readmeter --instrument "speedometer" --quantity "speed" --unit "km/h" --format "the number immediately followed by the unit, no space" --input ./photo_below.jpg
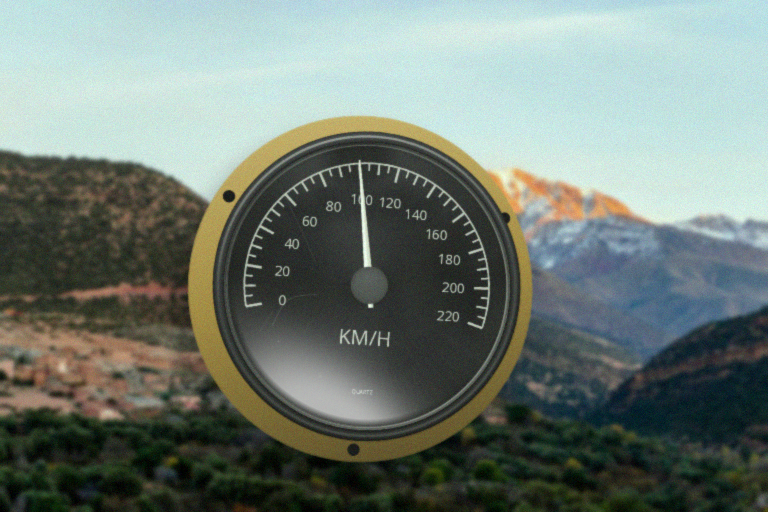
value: 100km/h
